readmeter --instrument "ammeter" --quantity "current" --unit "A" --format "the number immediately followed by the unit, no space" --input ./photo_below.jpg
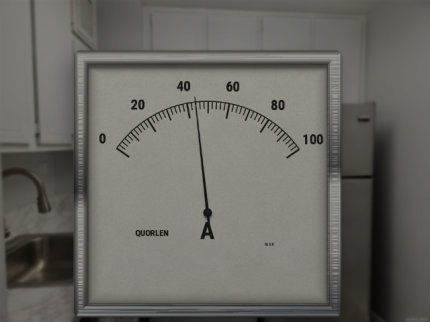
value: 44A
